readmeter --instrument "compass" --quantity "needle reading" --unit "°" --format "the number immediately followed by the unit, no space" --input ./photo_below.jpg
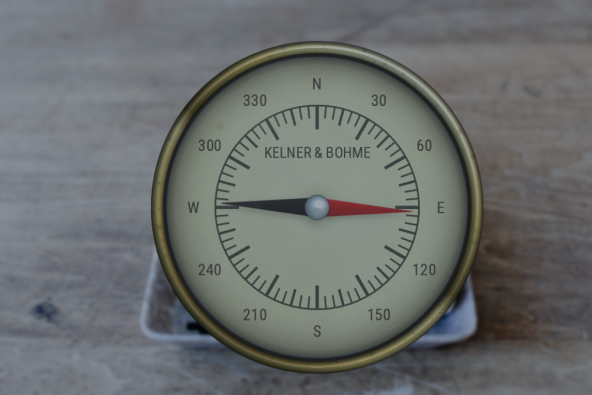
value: 92.5°
